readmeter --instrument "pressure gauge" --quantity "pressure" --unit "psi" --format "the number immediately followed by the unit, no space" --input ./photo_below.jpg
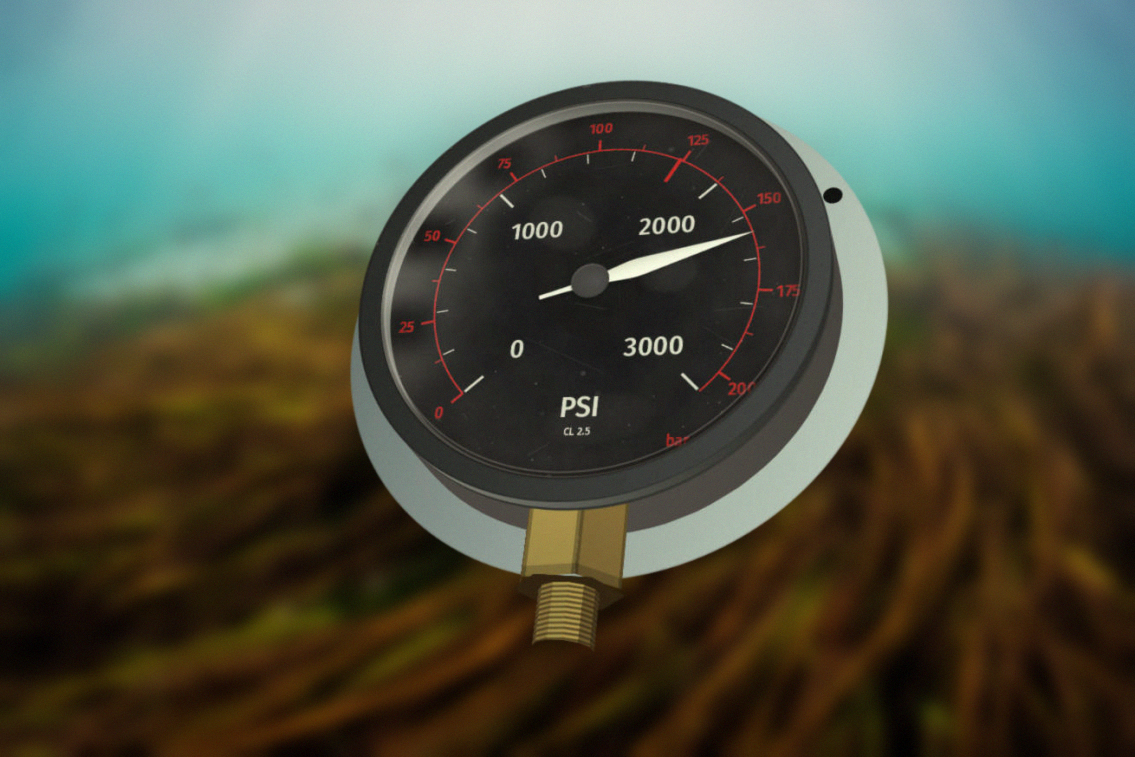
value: 2300psi
